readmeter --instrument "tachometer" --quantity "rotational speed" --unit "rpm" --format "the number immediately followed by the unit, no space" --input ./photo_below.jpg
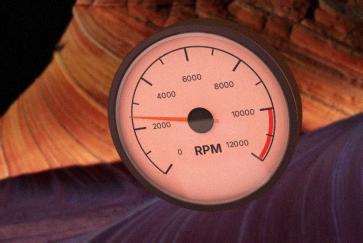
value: 2500rpm
